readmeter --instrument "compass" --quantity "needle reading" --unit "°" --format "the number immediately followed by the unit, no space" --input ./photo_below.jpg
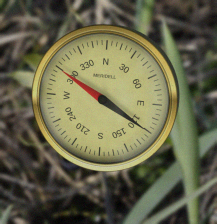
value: 300°
